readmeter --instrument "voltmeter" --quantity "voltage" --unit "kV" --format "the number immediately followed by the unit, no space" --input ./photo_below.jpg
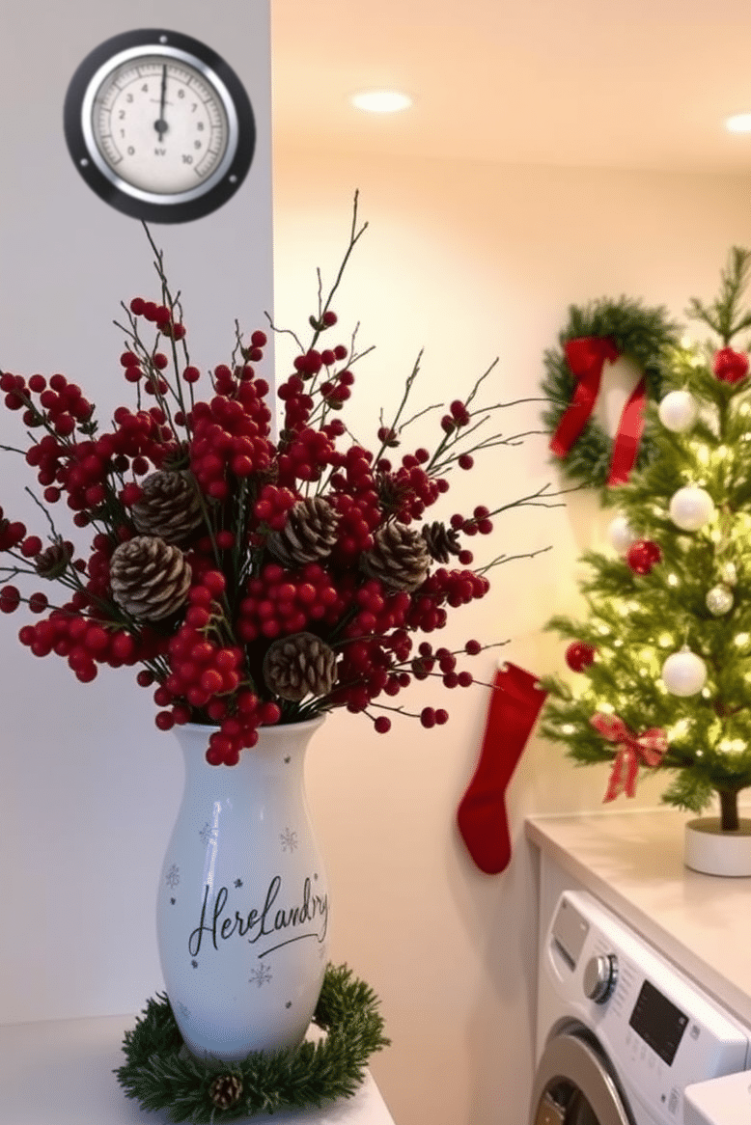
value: 5kV
